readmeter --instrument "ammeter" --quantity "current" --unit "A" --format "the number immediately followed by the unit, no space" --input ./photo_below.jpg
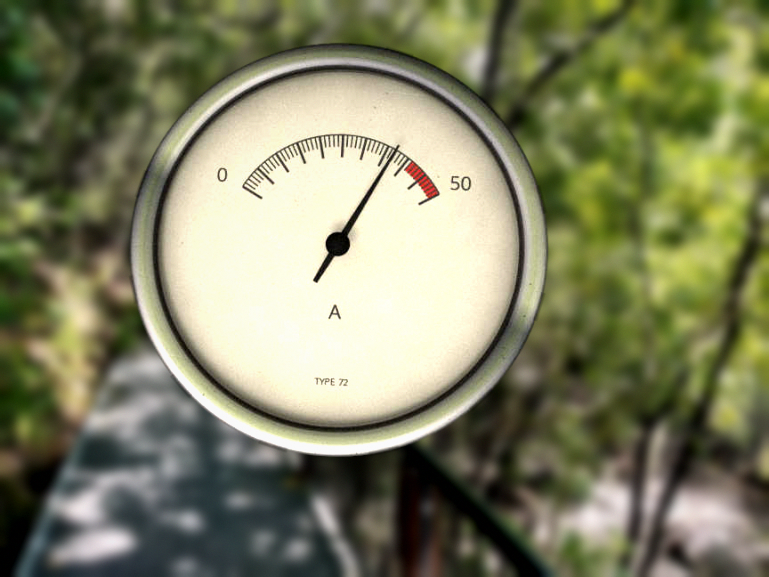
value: 37A
